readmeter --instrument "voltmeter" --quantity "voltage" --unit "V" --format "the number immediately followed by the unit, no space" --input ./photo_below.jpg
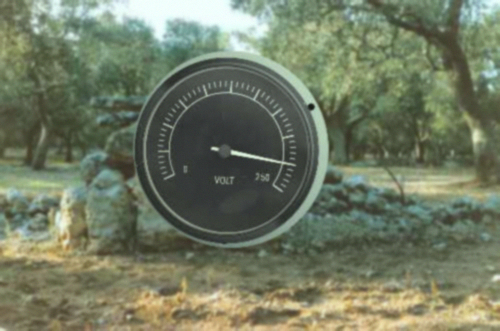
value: 225V
